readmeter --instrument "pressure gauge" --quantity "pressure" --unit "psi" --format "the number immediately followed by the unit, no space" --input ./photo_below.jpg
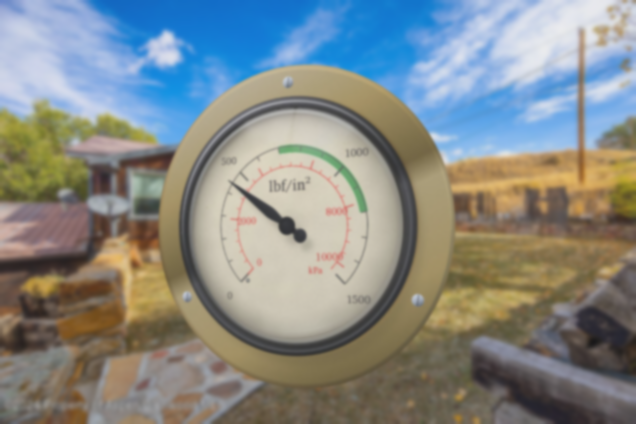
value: 450psi
